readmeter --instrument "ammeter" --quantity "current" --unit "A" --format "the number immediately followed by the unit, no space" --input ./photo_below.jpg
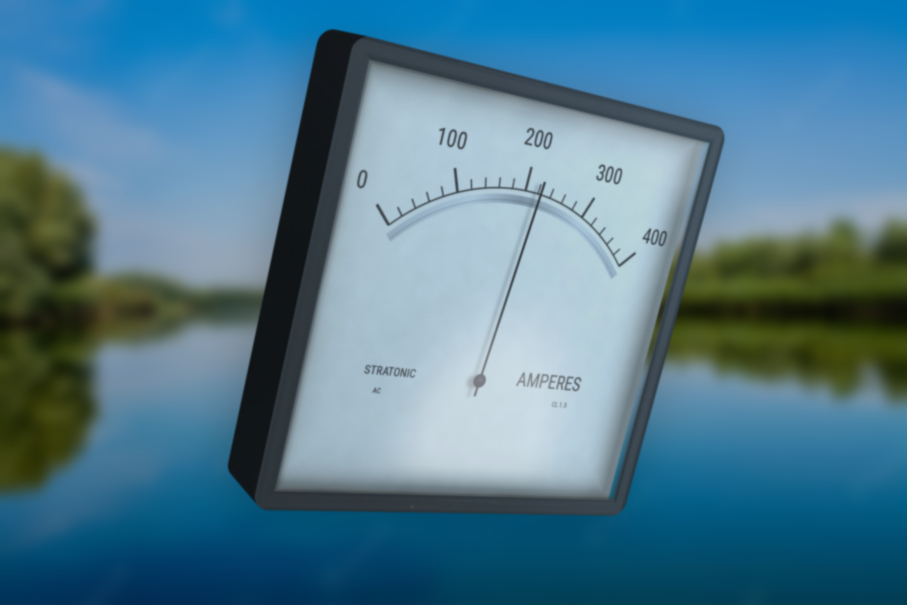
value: 220A
